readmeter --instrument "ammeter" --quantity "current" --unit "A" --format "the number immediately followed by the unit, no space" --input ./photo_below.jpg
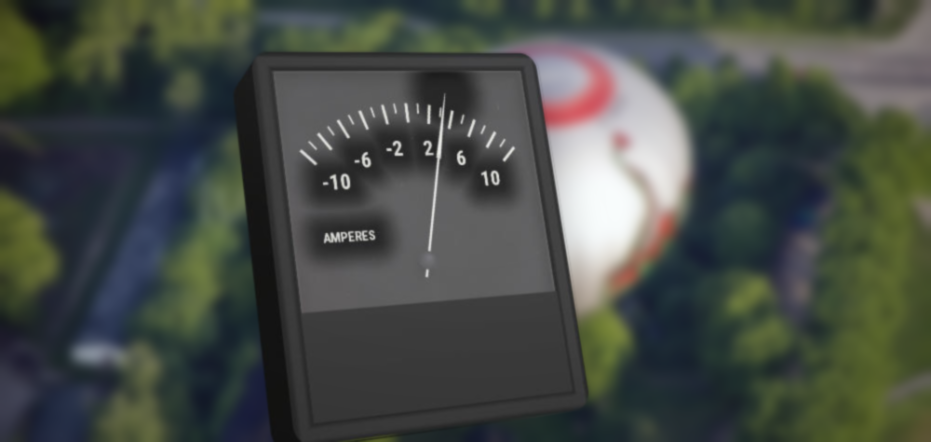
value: 3A
